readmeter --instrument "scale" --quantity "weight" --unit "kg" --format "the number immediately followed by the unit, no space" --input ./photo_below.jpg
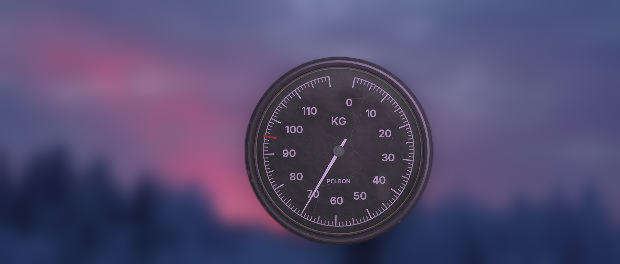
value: 70kg
